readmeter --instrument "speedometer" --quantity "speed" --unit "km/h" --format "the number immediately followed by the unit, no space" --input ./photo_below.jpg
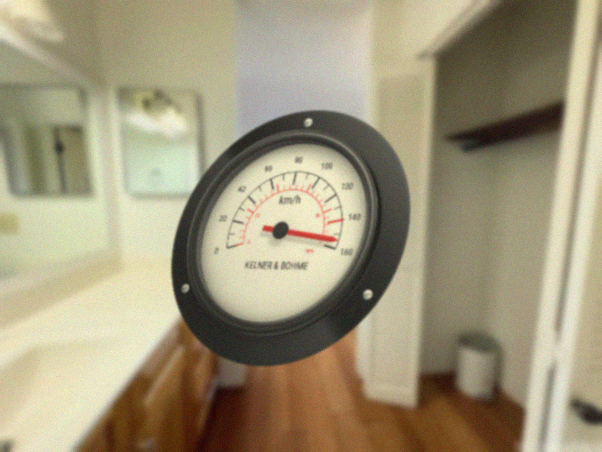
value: 155km/h
